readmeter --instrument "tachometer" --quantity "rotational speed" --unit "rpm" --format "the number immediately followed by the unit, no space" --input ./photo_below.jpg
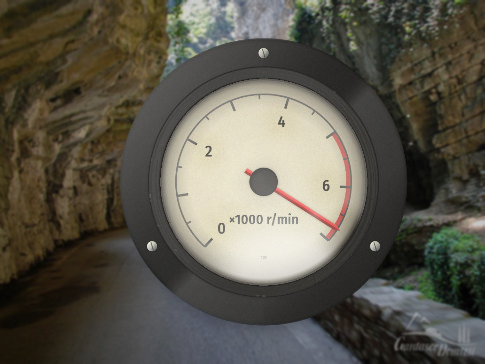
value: 6750rpm
